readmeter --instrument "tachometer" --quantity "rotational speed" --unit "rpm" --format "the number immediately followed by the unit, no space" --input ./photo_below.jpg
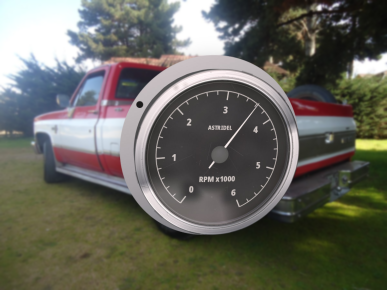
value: 3600rpm
